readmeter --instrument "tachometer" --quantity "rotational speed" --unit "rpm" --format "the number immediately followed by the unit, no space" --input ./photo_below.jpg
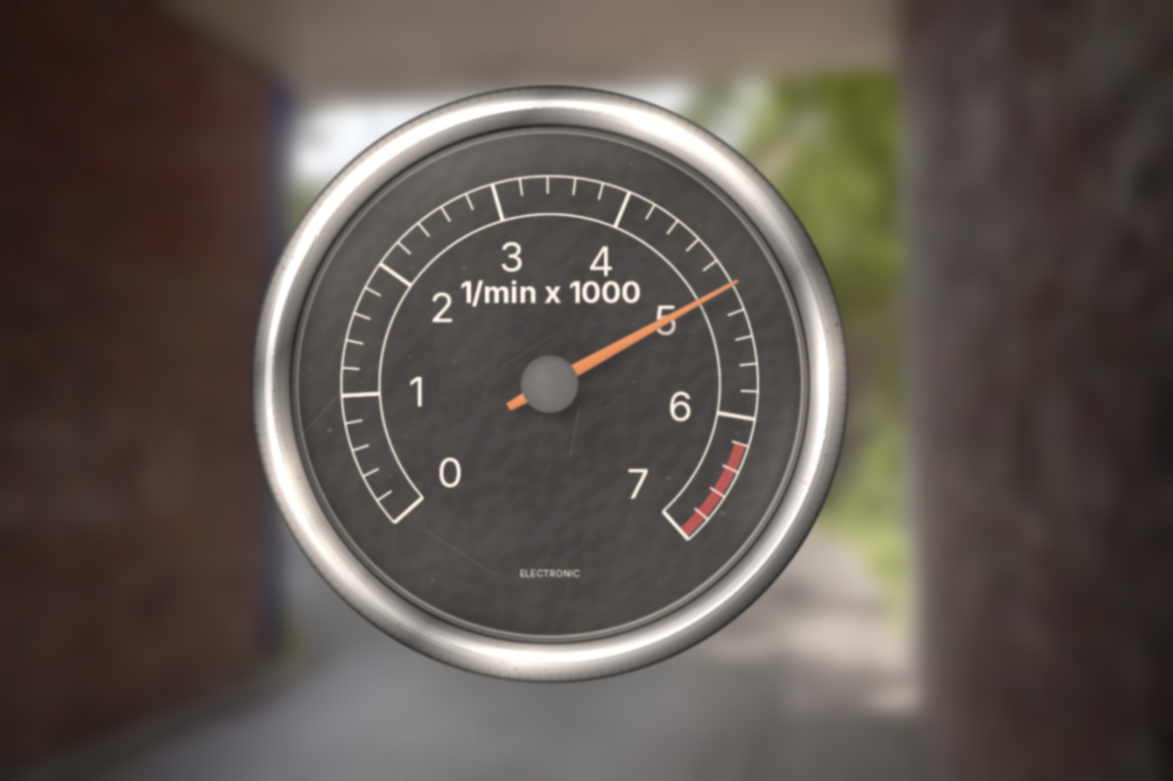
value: 5000rpm
